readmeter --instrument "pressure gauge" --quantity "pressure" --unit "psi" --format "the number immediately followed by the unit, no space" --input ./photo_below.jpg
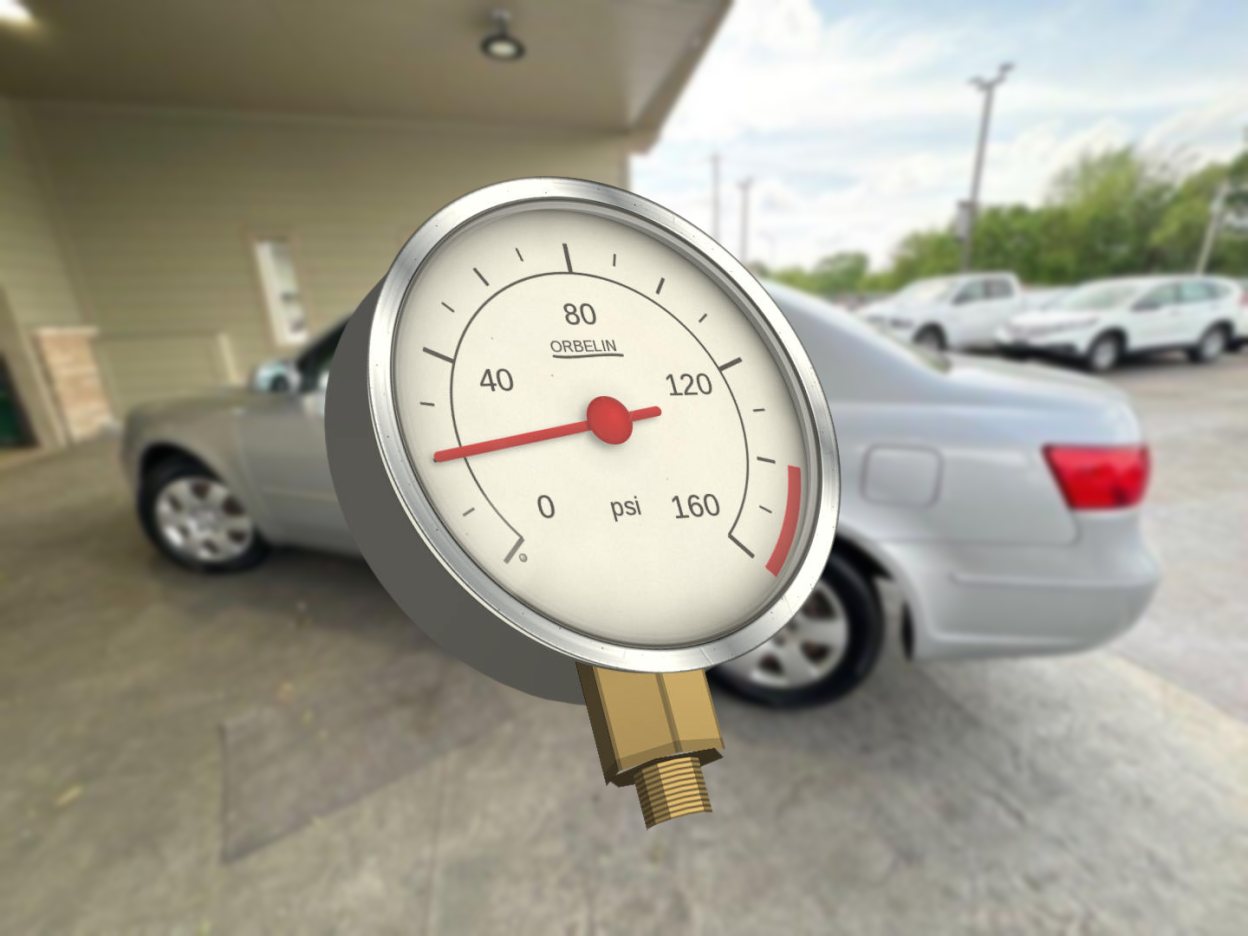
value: 20psi
